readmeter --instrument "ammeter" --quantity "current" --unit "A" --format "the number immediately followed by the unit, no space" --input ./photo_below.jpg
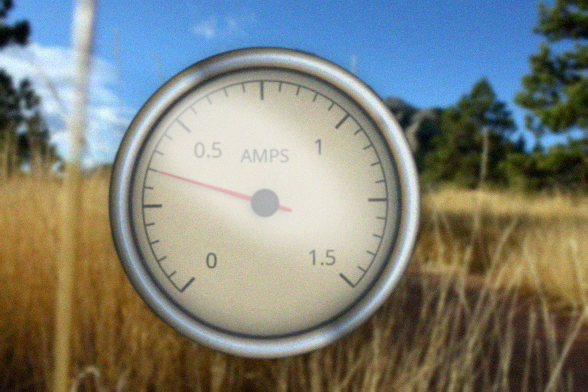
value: 0.35A
